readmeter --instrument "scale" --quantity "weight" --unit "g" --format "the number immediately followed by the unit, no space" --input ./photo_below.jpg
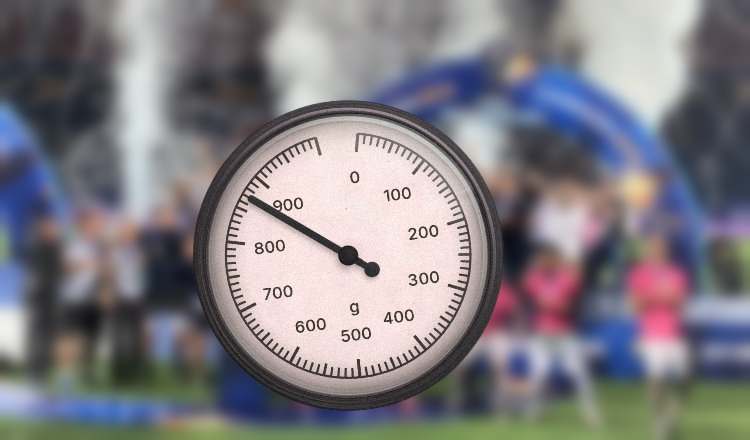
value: 870g
